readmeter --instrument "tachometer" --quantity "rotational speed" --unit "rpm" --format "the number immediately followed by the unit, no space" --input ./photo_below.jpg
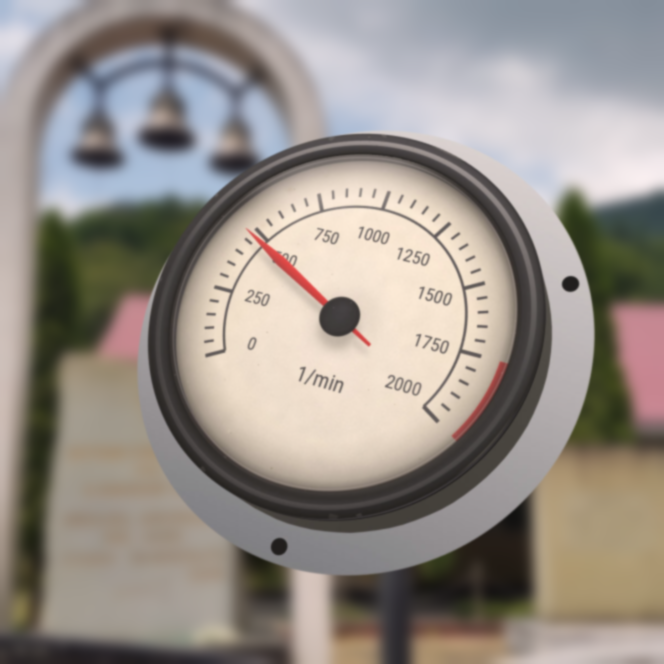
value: 475rpm
